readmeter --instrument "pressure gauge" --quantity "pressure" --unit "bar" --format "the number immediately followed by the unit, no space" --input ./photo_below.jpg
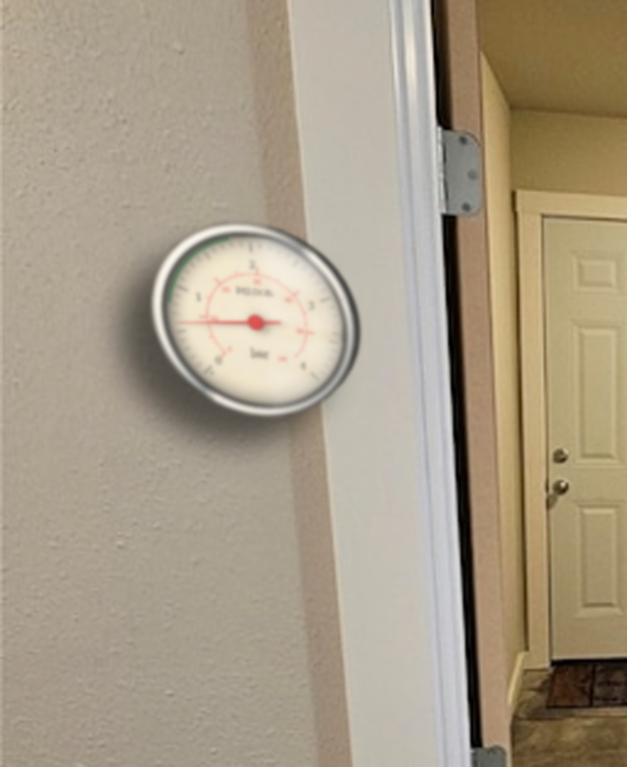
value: 0.6bar
